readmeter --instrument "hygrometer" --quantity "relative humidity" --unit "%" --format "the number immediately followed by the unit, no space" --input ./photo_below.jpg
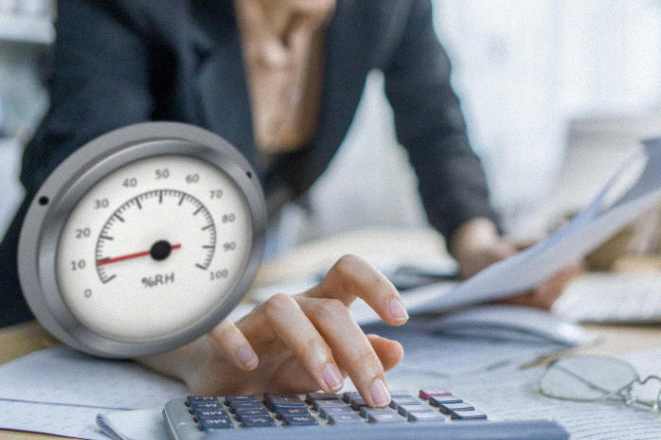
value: 10%
